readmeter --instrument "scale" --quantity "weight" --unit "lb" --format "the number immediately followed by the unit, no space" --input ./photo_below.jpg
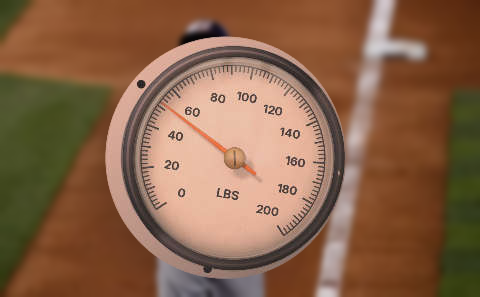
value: 52lb
